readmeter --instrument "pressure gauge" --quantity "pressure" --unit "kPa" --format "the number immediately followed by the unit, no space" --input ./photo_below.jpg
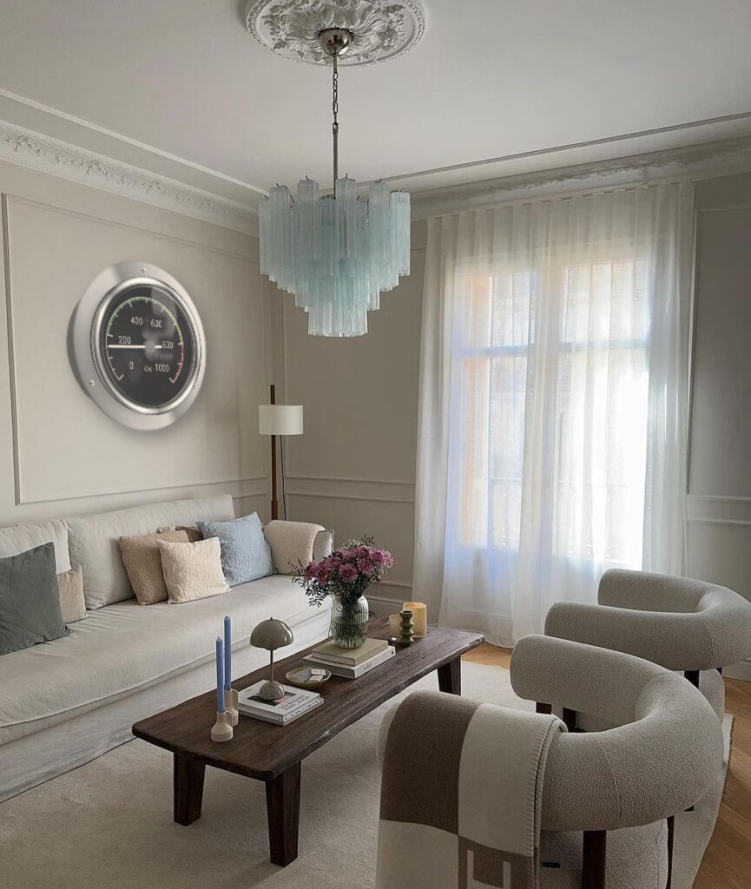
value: 150kPa
